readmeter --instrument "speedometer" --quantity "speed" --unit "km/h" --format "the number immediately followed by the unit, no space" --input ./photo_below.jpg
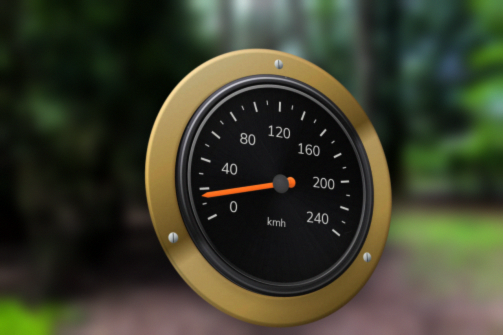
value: 15km/h
